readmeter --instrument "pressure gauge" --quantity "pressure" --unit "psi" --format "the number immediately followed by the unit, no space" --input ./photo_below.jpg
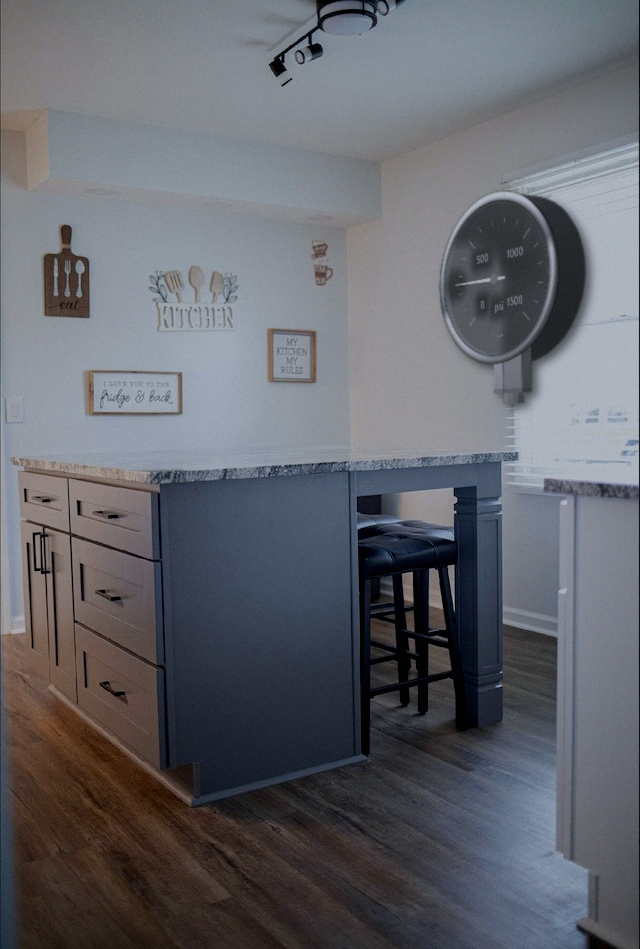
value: 250psi
